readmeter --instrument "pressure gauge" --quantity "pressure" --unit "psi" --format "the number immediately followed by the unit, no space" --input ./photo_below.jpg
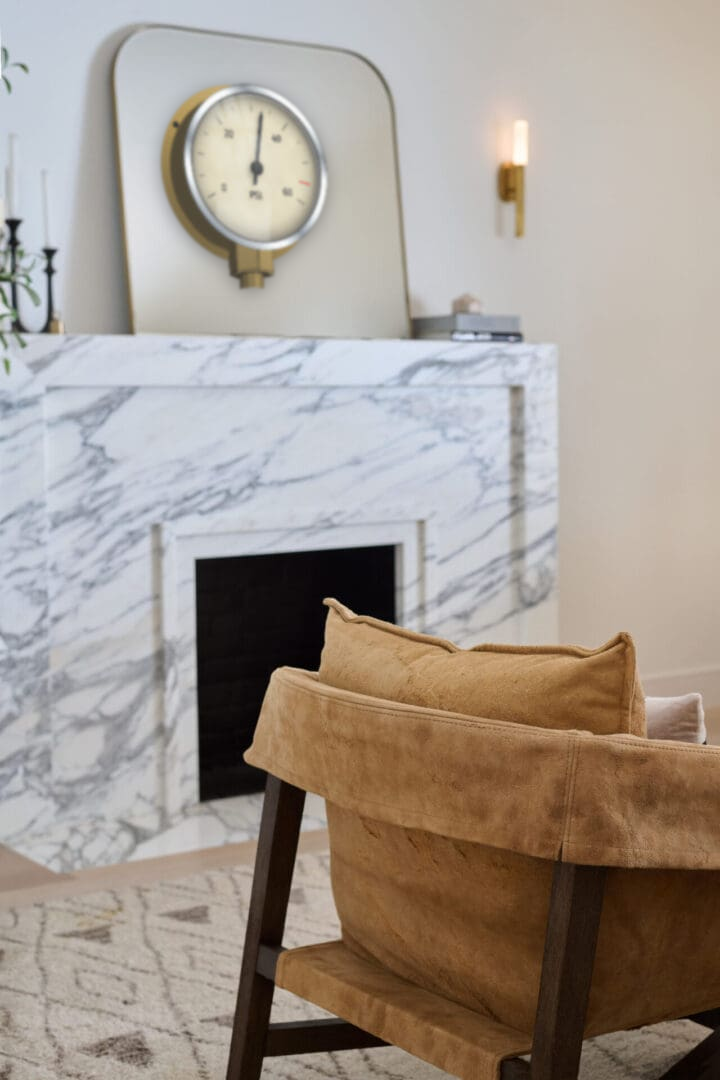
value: 32.5psi
